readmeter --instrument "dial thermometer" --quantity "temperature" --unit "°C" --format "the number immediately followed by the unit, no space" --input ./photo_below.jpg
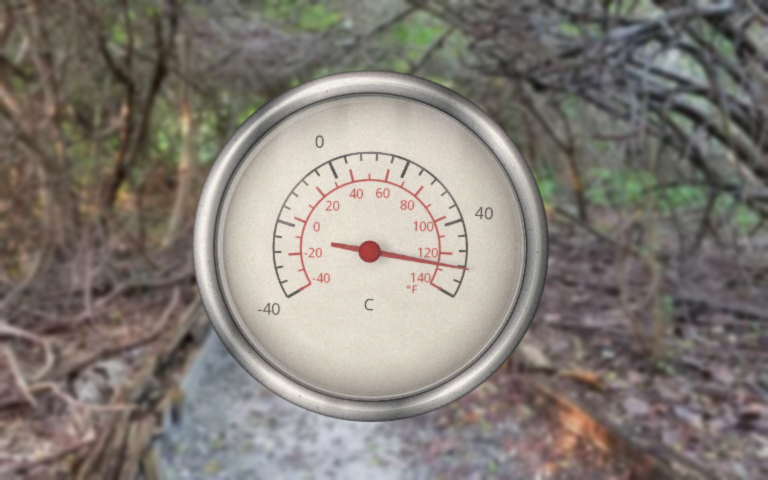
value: 52°C
